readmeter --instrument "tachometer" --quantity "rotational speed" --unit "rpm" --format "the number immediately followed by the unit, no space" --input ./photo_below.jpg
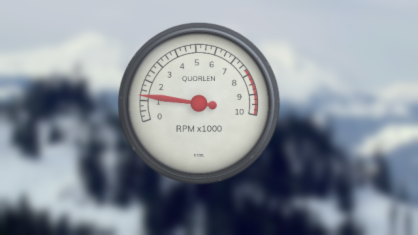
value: 1250rpm
